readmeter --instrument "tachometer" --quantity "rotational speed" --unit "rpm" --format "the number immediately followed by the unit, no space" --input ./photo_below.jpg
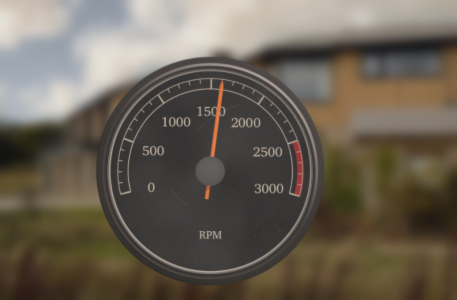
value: 1600rpm
